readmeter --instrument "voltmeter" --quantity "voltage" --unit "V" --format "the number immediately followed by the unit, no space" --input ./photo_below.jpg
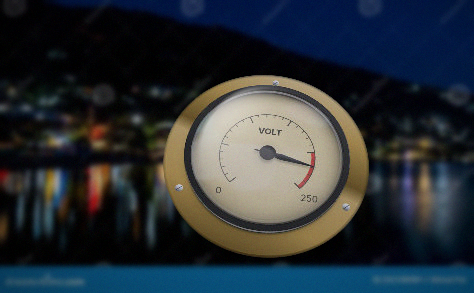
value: 220V
